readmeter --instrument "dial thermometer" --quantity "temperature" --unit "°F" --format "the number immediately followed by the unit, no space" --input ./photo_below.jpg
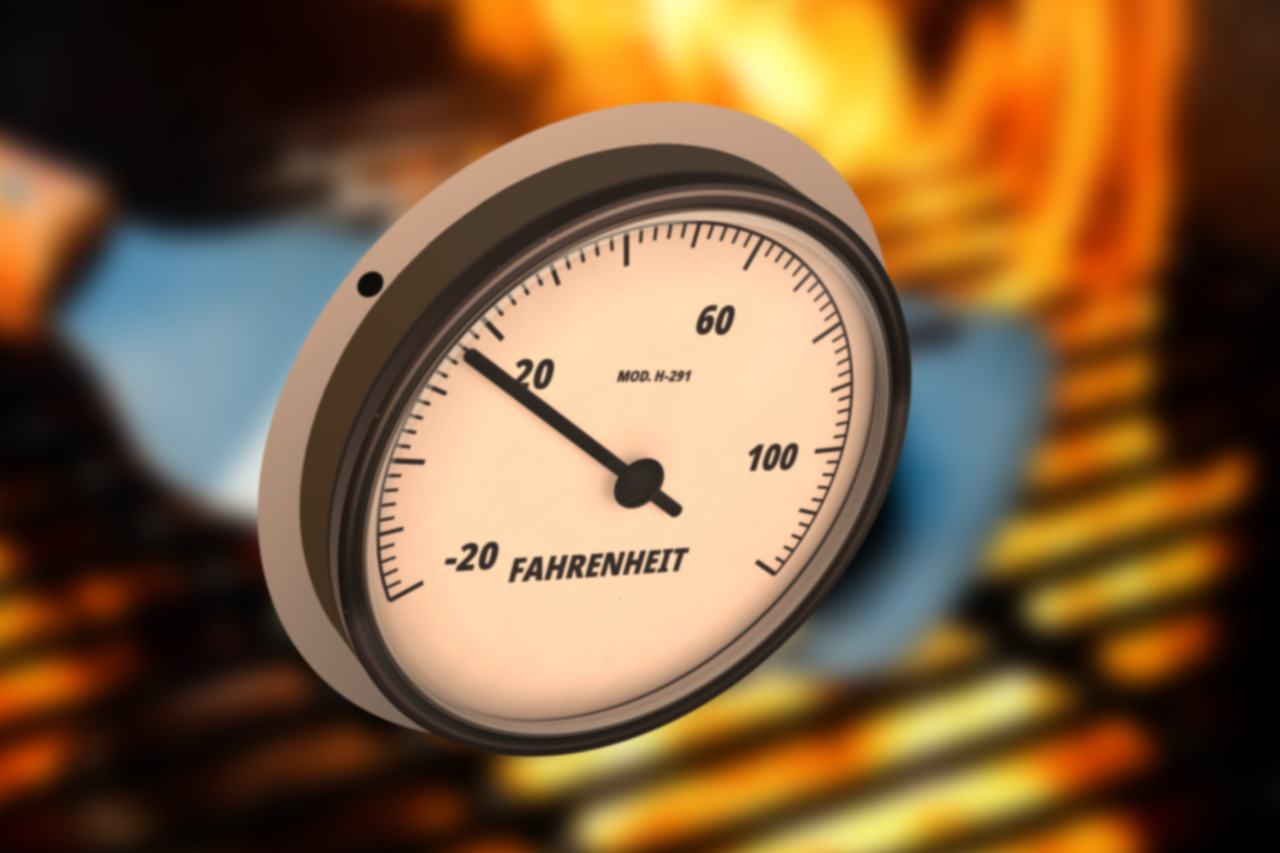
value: 16°F
